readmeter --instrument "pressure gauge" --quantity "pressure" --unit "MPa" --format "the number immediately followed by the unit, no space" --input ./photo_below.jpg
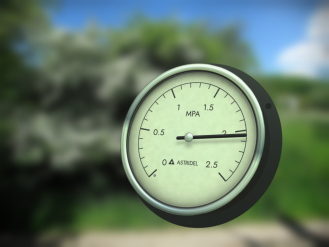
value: 2.05MPa
